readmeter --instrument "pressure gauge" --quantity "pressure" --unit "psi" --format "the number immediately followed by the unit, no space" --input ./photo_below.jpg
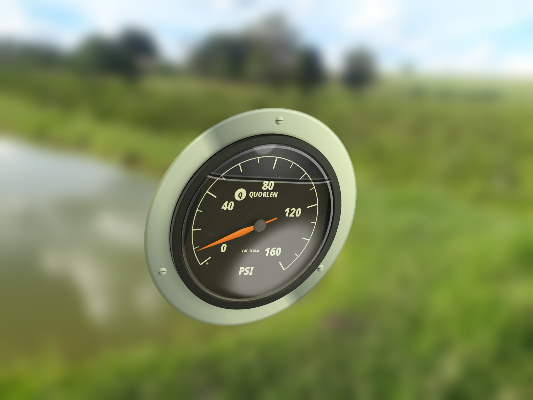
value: 10psi
